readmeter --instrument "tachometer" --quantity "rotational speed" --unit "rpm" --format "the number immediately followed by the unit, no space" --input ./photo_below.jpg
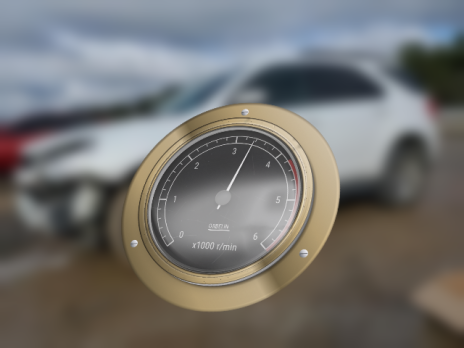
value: 3400rpm
